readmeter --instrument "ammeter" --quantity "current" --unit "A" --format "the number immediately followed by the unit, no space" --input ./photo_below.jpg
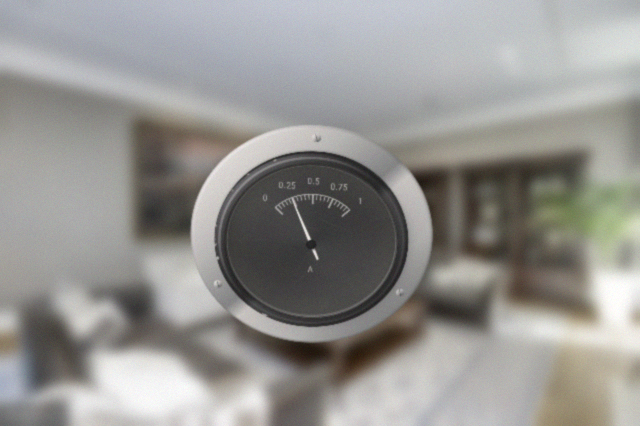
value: 0.25A
